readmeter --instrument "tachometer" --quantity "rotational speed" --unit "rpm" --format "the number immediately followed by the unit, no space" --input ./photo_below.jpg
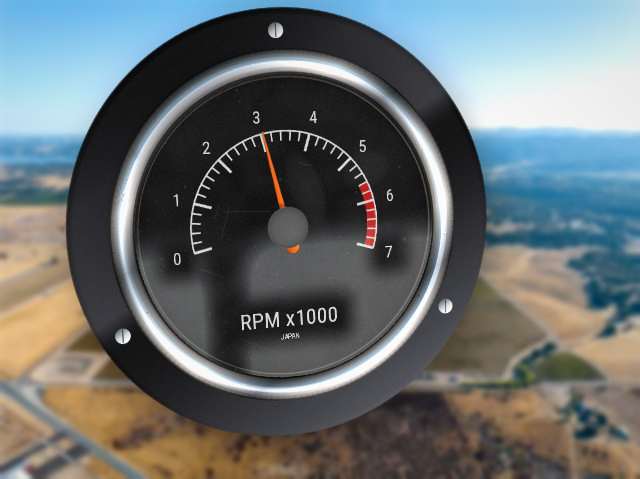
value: 3000rpm
